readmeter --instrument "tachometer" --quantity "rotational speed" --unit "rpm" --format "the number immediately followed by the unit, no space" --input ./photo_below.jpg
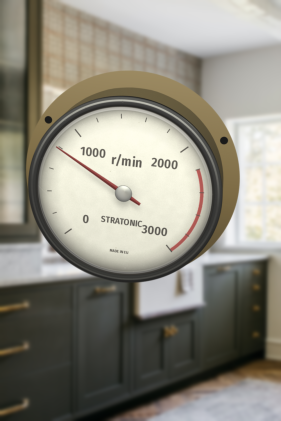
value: 800rpm
